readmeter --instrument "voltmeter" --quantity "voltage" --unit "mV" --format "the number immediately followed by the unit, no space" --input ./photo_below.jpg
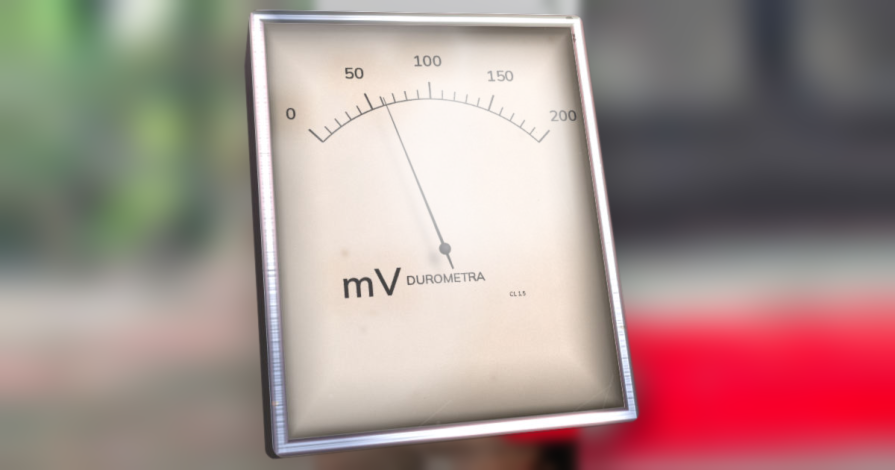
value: 60mV
